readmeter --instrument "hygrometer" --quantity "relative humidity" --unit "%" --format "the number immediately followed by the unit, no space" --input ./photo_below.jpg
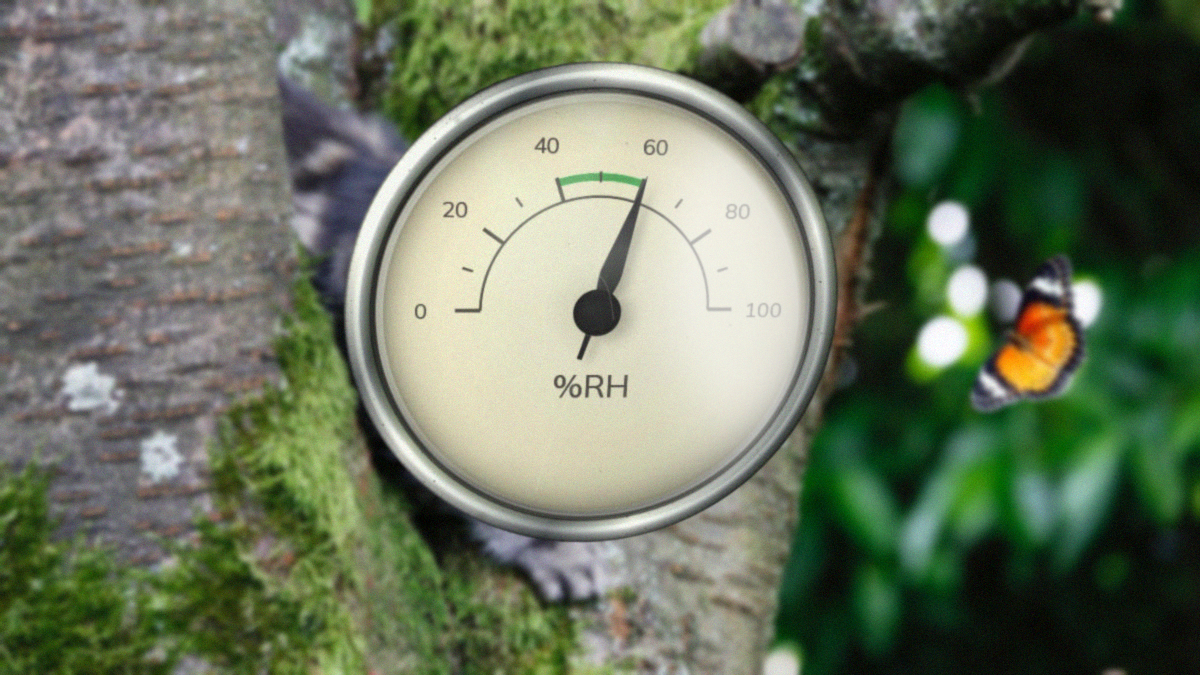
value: 60%
